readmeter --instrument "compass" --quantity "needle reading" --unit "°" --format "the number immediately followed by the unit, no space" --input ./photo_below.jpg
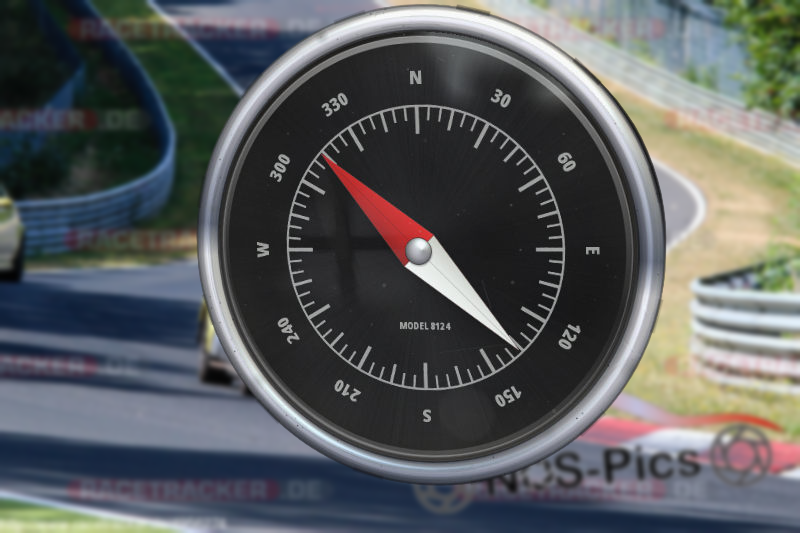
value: 315°
